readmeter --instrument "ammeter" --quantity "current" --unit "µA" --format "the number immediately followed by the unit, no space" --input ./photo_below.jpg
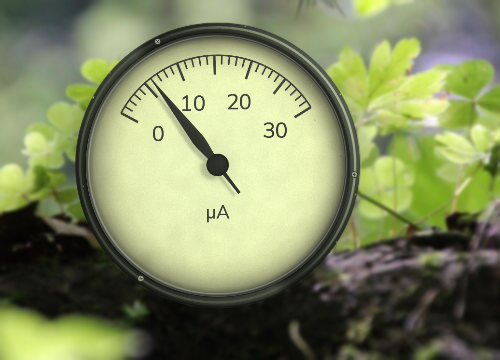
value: 6µA
